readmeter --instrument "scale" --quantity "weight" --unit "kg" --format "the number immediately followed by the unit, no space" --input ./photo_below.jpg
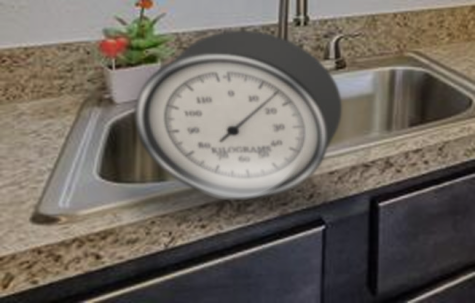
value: 15kg
